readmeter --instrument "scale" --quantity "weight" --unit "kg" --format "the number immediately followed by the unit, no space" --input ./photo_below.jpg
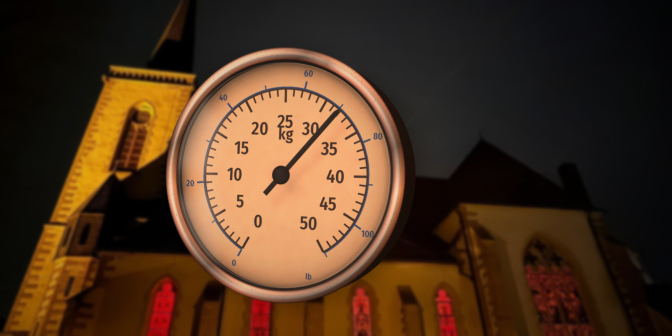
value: 32kg
